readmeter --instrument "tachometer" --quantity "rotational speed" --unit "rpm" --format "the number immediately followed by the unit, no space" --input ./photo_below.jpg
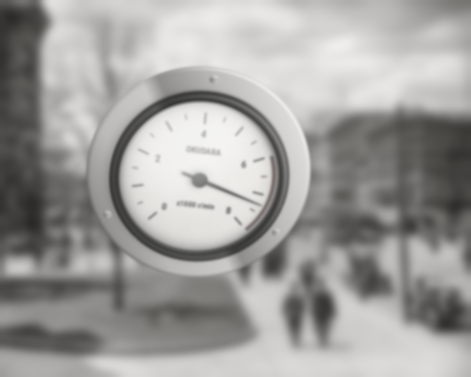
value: 7250rpm
